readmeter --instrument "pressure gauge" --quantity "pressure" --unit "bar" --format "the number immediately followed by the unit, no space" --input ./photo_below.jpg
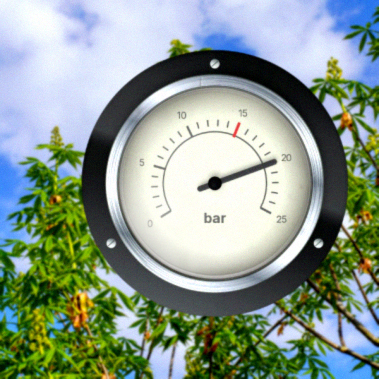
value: 20bar
